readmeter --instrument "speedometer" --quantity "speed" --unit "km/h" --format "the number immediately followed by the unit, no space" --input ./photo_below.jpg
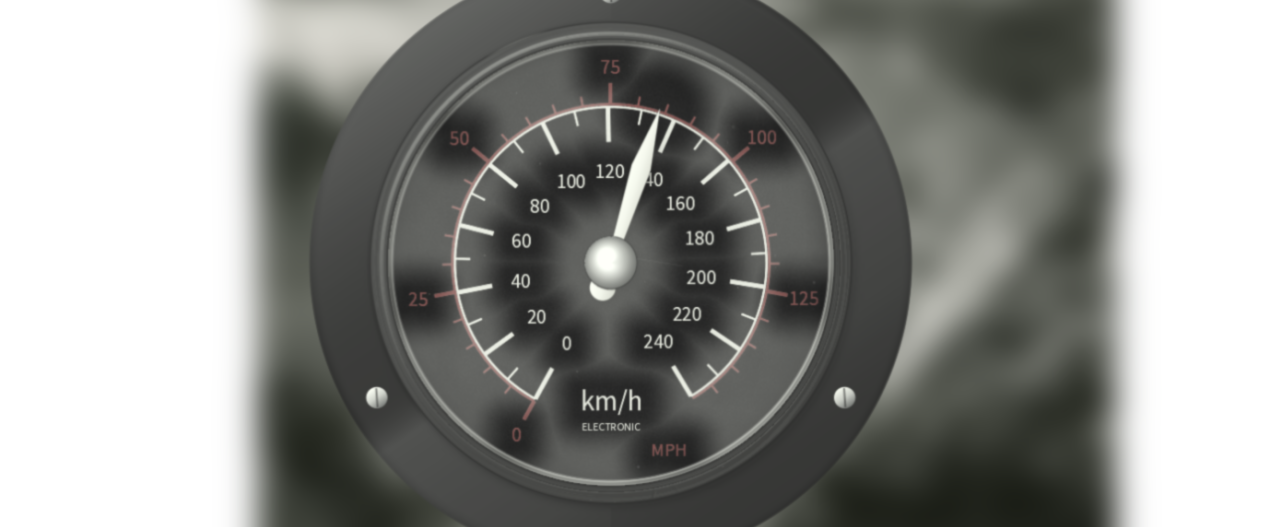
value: 135km/h
